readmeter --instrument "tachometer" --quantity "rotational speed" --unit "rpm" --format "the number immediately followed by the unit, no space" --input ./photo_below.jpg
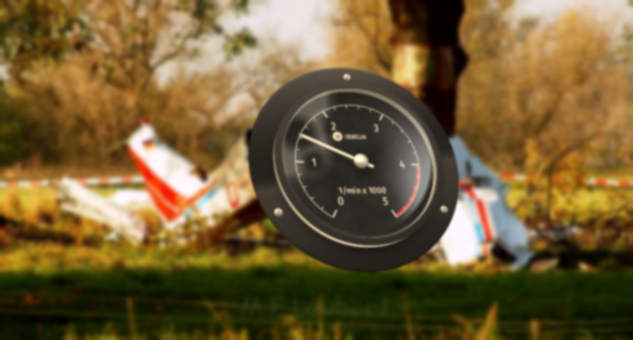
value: 1400rpm
